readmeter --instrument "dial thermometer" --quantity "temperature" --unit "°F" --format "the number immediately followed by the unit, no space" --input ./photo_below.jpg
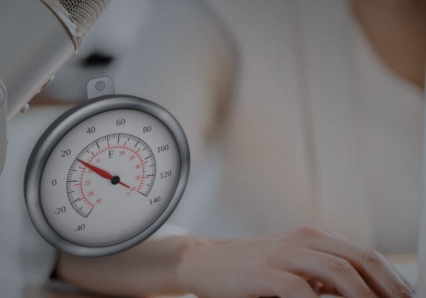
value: 20°F
